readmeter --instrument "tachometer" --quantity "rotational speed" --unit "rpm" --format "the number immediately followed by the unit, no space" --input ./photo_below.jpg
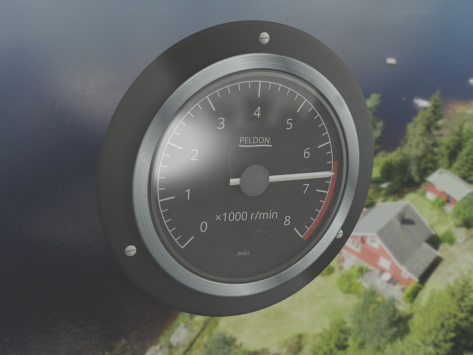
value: 6600rpm
